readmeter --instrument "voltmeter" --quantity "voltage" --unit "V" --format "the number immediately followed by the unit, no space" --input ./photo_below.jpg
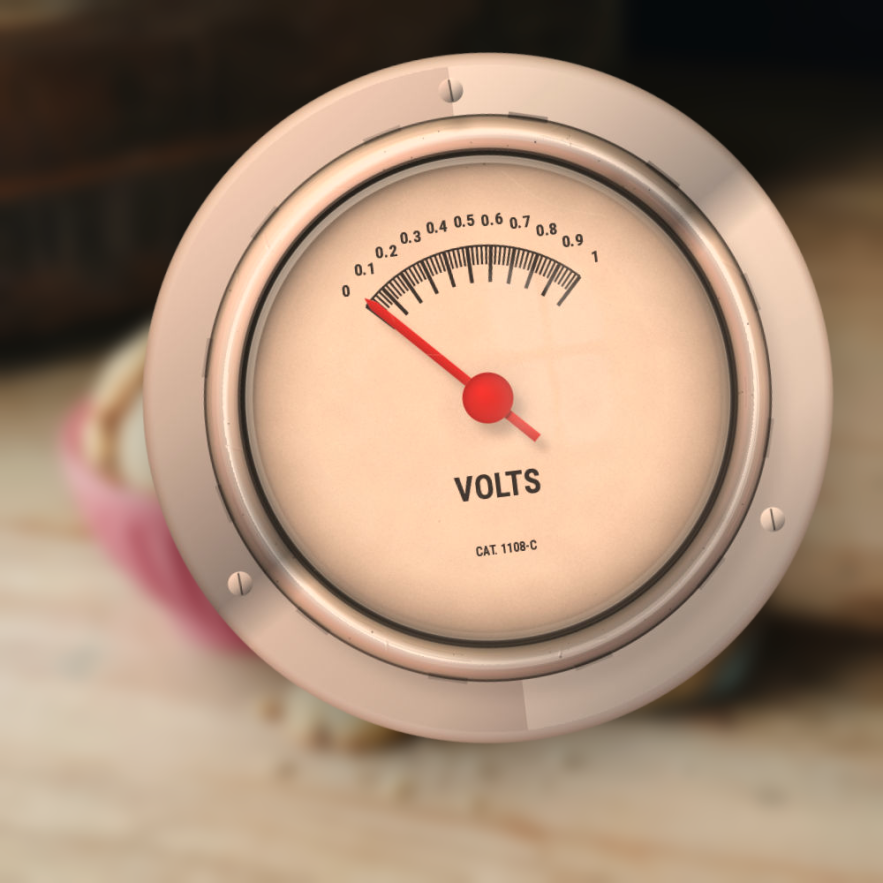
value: 0.02V
